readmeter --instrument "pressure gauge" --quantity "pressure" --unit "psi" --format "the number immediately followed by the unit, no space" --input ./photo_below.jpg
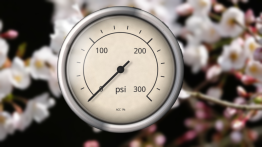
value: 0psi
